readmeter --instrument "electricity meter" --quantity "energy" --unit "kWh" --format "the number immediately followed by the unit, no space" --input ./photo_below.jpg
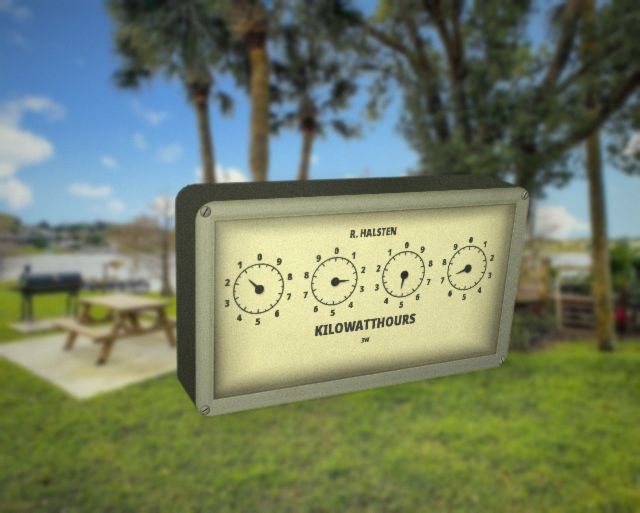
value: 1247kWh
